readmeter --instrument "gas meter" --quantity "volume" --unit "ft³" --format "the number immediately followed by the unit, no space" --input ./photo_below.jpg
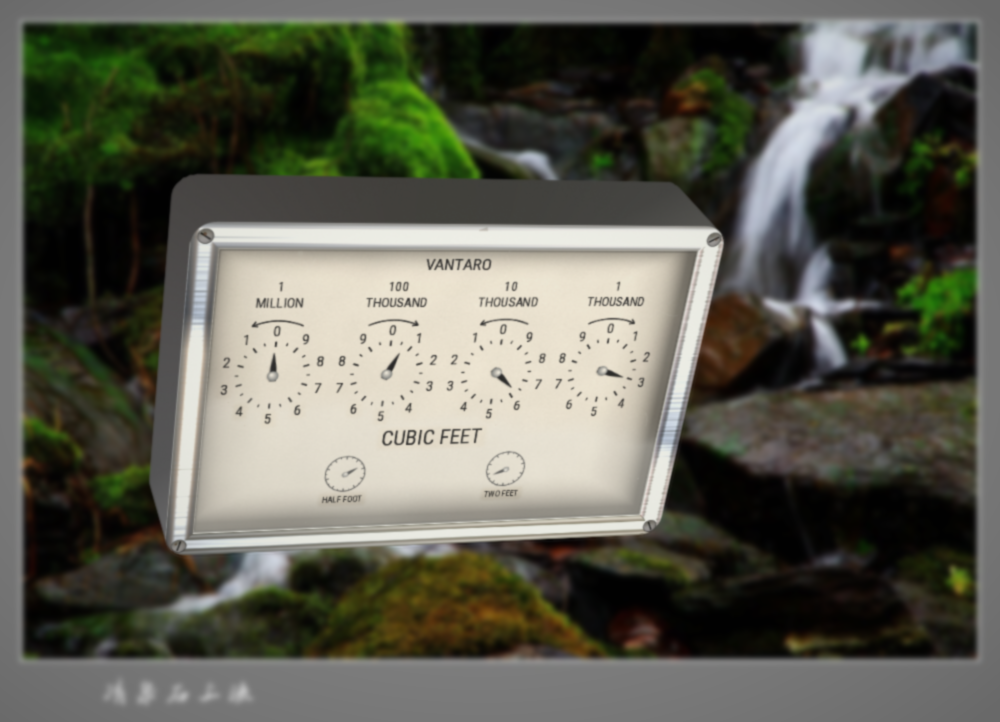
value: 6300ft³
